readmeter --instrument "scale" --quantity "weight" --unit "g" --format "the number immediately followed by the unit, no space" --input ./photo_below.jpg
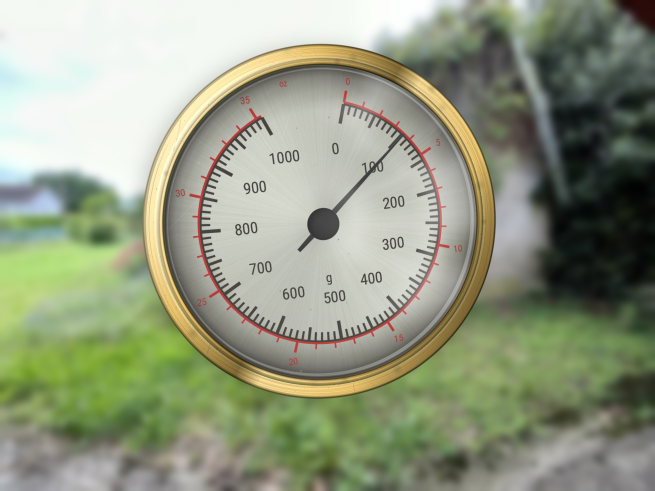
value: 100g
